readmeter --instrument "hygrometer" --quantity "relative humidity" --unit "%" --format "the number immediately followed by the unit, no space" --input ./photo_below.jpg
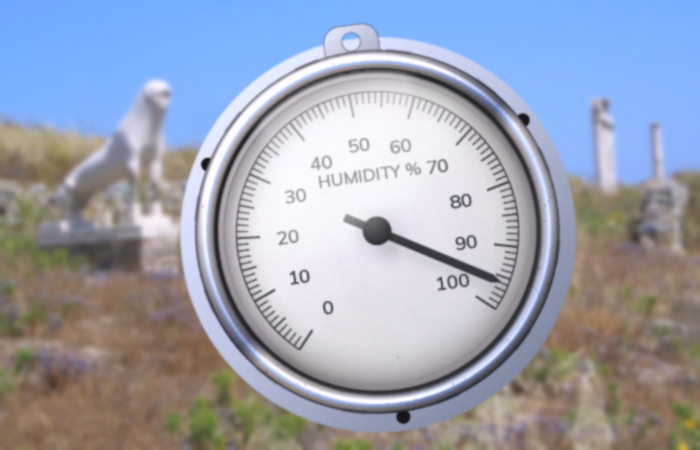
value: 96%
